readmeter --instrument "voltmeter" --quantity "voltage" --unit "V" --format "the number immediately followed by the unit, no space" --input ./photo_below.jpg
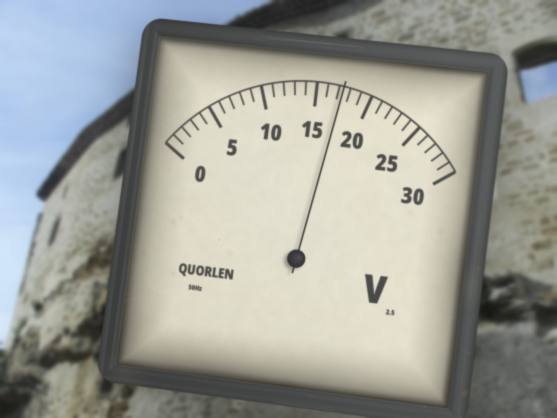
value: 17.5V
